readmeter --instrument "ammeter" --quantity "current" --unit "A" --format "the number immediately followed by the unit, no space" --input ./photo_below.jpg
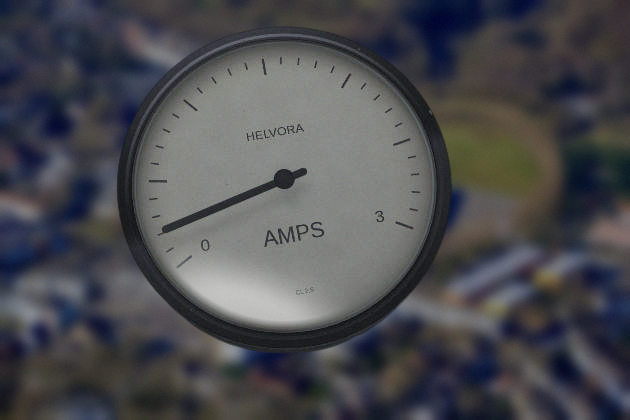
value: 0.2A
